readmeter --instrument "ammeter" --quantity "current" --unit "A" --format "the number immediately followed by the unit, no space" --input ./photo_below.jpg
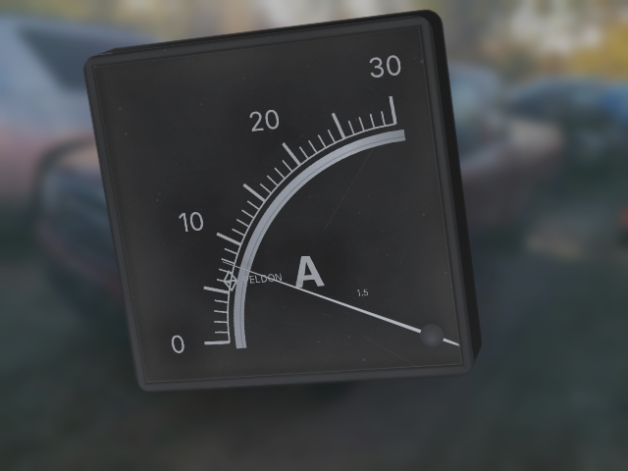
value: 8A
